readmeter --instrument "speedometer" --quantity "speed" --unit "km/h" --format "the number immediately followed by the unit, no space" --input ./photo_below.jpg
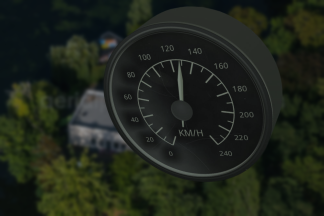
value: 130km/h
